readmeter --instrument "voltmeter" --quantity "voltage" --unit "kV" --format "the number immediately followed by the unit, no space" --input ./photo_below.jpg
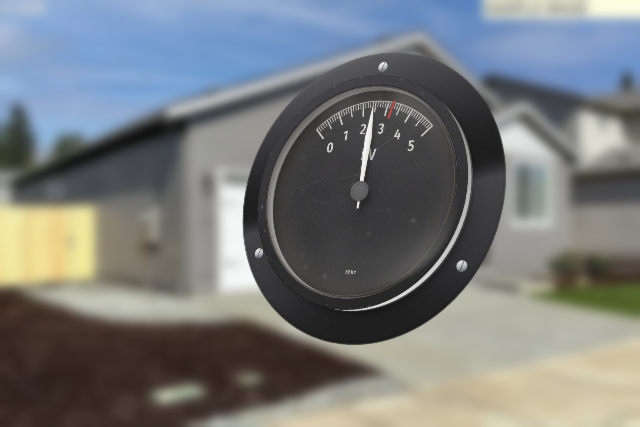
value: 2.5kV
